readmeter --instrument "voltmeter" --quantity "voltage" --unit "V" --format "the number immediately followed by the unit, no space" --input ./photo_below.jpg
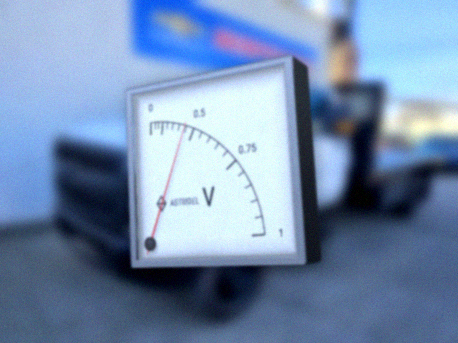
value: 0.45V
